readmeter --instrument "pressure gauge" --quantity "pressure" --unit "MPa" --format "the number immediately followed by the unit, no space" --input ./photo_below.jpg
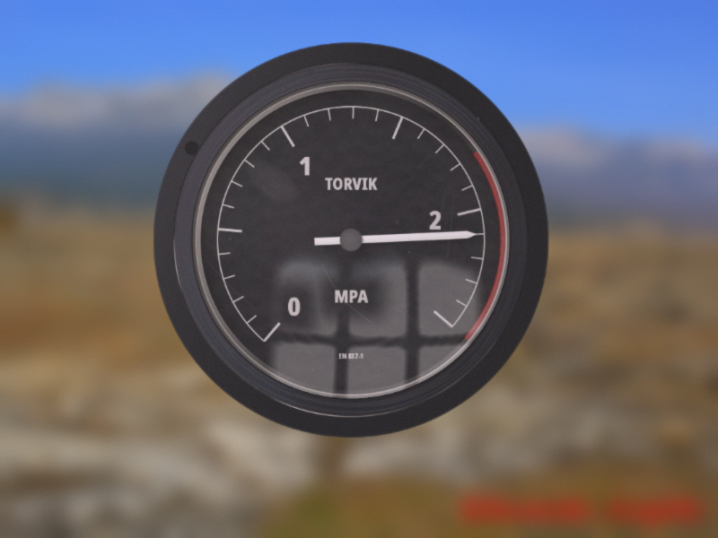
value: 2.1MPa
